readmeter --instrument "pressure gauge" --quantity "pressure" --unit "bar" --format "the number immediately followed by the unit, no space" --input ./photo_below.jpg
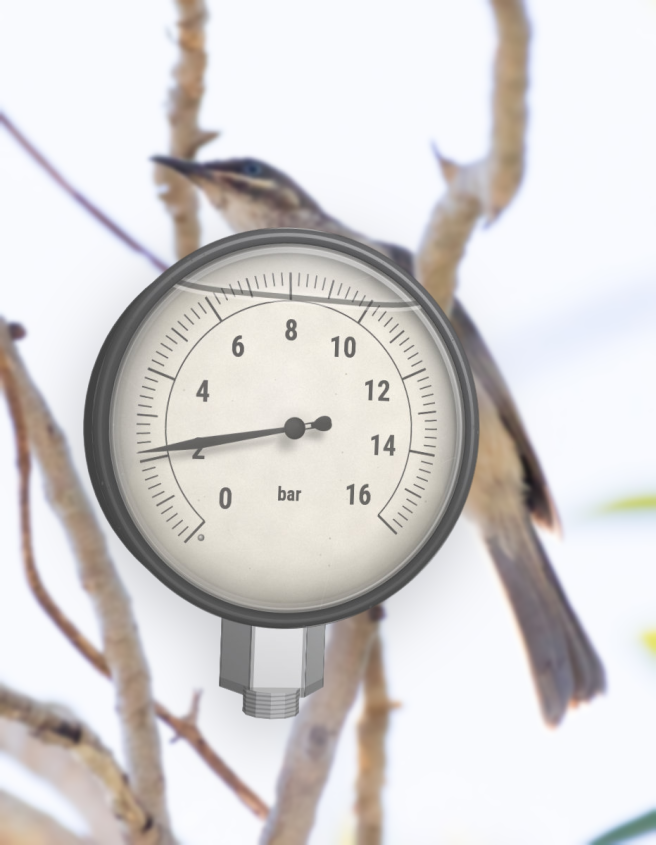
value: 2.2bar
